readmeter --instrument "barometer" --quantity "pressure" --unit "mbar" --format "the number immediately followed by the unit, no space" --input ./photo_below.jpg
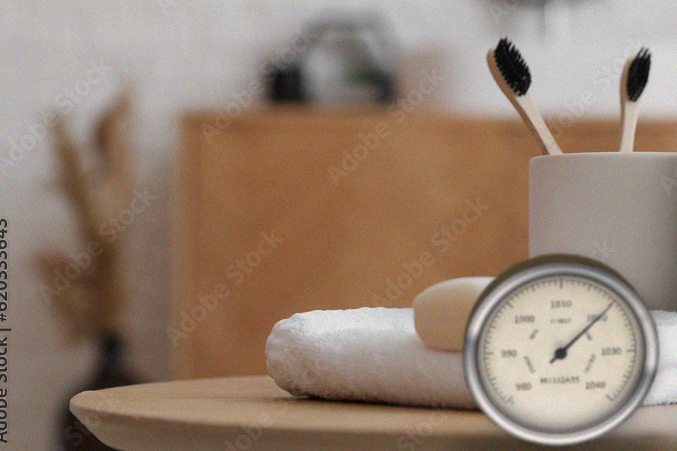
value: 1020mbar
